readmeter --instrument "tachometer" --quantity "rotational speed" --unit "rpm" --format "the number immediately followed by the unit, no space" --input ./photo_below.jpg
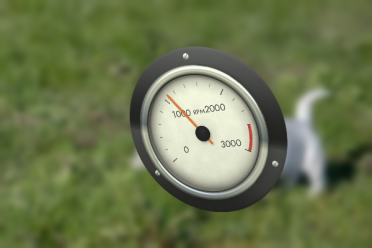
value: 1100rpm
